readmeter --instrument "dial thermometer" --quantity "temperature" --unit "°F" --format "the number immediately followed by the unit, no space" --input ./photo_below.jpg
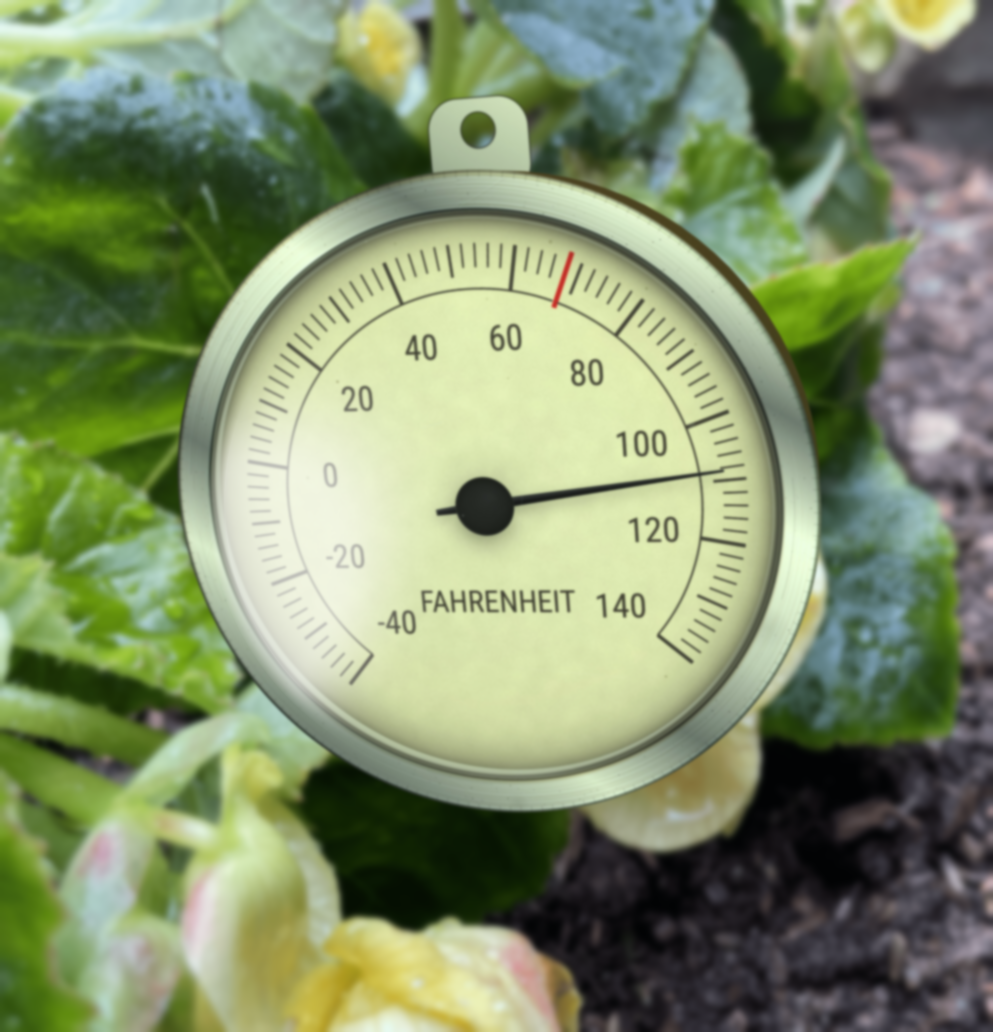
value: 108°F
